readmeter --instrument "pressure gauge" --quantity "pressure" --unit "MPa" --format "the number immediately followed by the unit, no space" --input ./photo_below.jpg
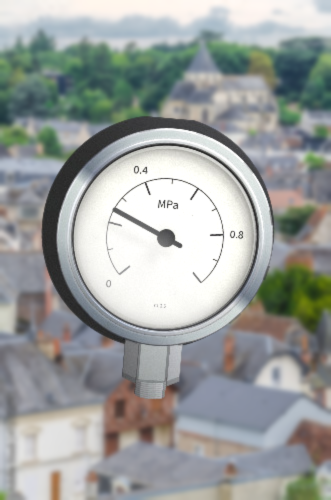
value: 0.25MPa
